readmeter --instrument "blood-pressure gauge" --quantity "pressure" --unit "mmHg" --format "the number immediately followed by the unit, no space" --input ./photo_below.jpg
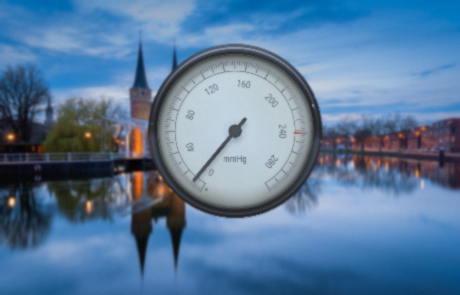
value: 10mmHg
